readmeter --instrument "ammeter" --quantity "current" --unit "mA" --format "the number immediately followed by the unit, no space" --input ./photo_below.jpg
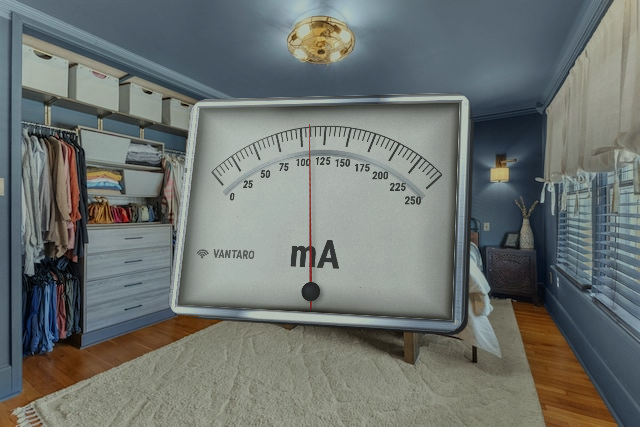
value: 110mA
